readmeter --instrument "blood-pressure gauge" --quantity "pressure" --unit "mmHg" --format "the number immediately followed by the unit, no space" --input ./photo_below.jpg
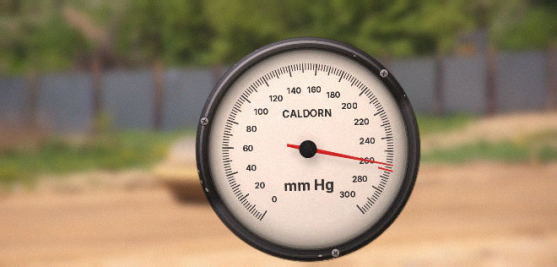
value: 260mmHg
